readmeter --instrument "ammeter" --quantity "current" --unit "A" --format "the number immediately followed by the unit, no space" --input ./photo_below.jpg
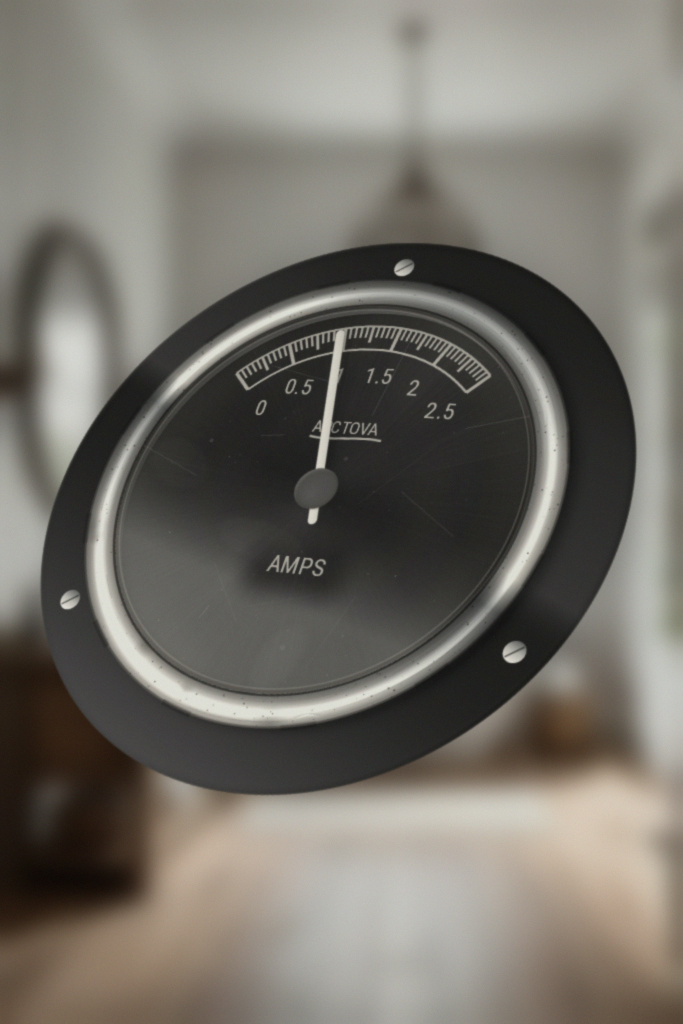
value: 1A
